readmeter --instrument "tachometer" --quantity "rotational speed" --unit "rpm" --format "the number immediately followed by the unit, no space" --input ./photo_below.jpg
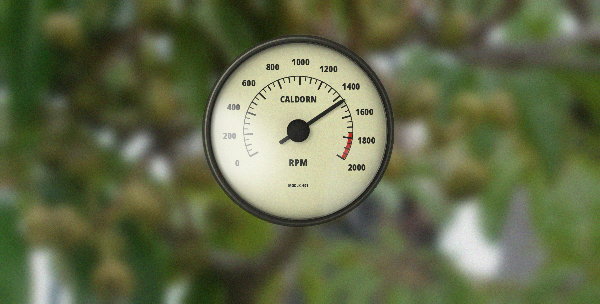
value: 1450rpm
